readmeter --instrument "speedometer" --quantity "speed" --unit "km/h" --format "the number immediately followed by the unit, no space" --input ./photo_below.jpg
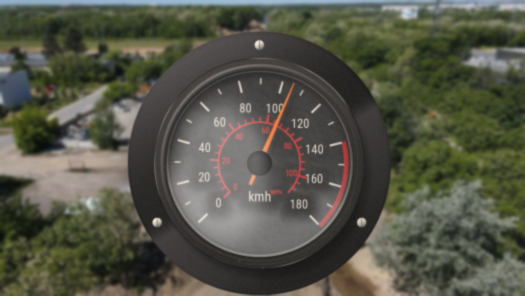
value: 105km/h
